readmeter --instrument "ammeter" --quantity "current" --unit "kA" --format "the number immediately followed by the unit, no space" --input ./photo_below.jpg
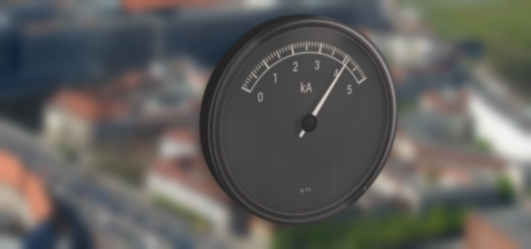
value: 4kA
